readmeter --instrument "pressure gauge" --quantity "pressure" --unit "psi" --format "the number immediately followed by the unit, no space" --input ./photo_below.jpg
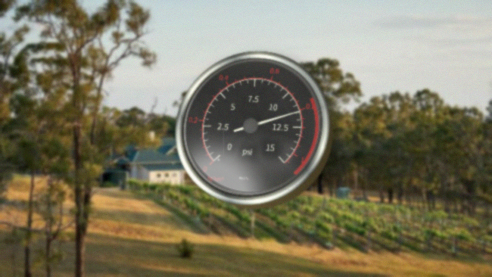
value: 11.5psi
